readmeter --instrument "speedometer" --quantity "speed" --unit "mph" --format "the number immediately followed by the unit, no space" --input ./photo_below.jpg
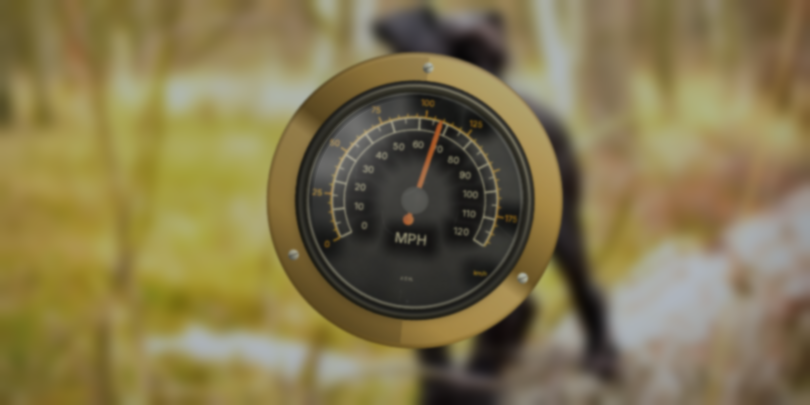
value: 67.5mph
